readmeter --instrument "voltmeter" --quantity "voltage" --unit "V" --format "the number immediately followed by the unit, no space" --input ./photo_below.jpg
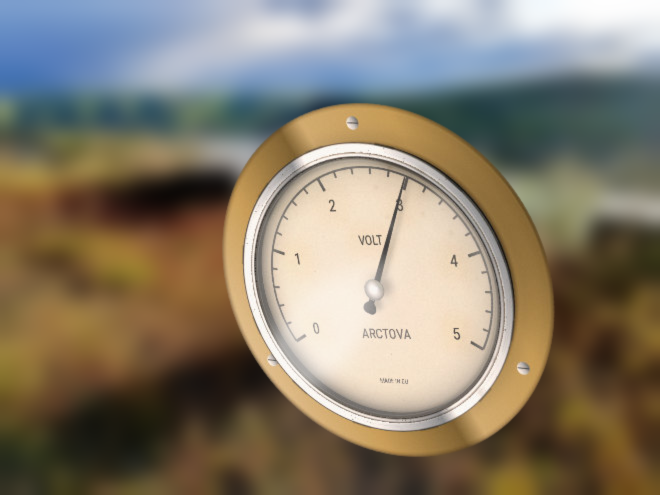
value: 3V
